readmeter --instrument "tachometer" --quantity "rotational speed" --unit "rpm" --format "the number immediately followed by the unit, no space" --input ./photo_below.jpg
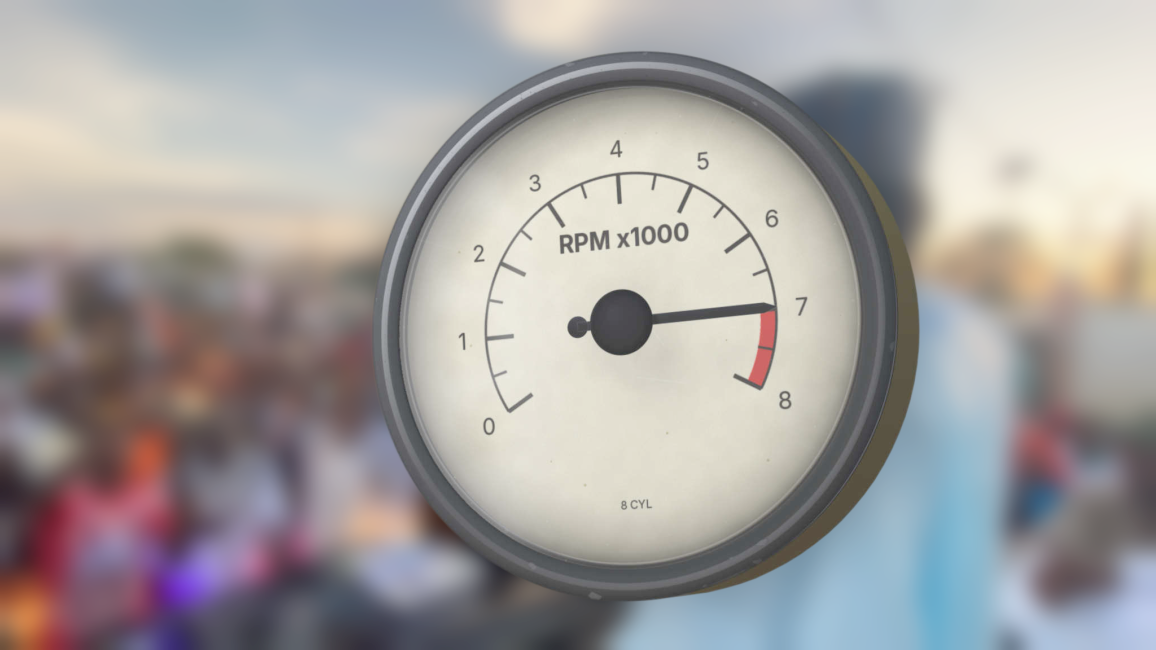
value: 7000rpm
